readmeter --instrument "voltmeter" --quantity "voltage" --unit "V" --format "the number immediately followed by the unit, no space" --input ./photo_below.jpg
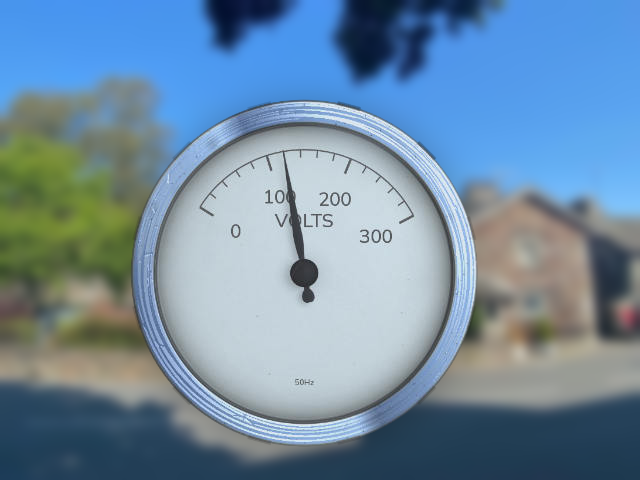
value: 120V
